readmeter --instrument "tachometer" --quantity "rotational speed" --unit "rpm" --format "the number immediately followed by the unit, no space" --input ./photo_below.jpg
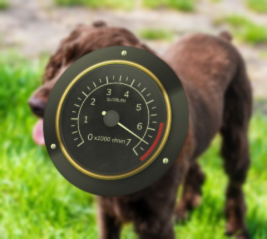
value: 6500rpm
